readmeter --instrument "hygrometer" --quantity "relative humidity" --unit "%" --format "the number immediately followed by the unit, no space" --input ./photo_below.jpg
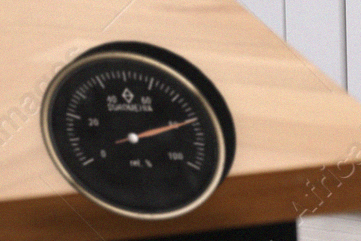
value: 80%
